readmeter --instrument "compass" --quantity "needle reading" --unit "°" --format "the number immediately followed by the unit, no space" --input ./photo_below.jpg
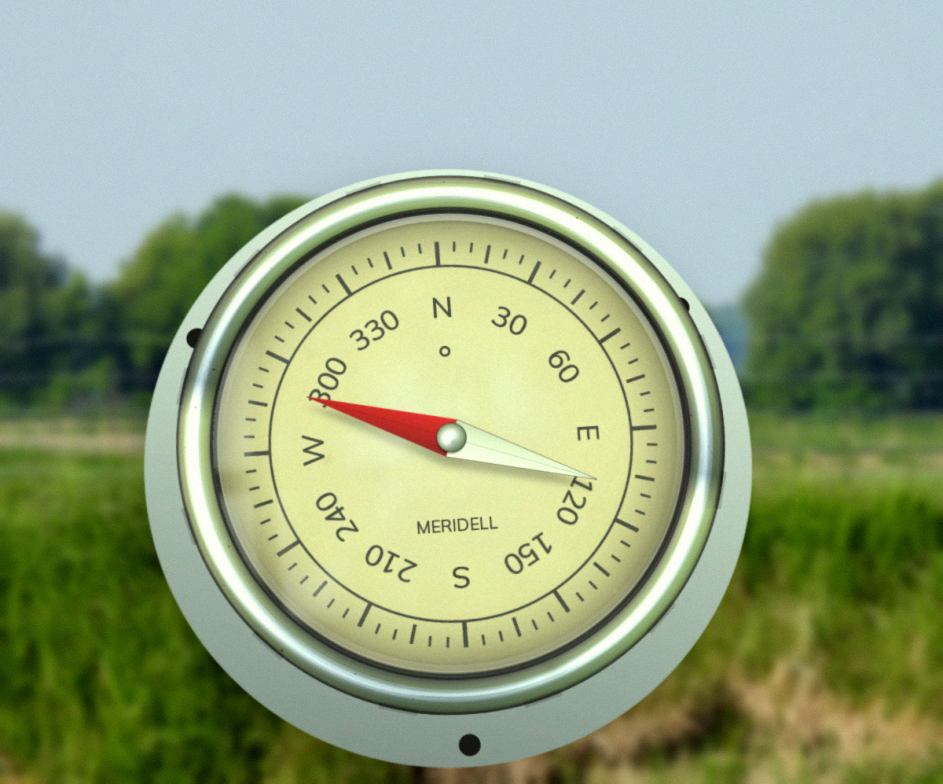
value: 290°
